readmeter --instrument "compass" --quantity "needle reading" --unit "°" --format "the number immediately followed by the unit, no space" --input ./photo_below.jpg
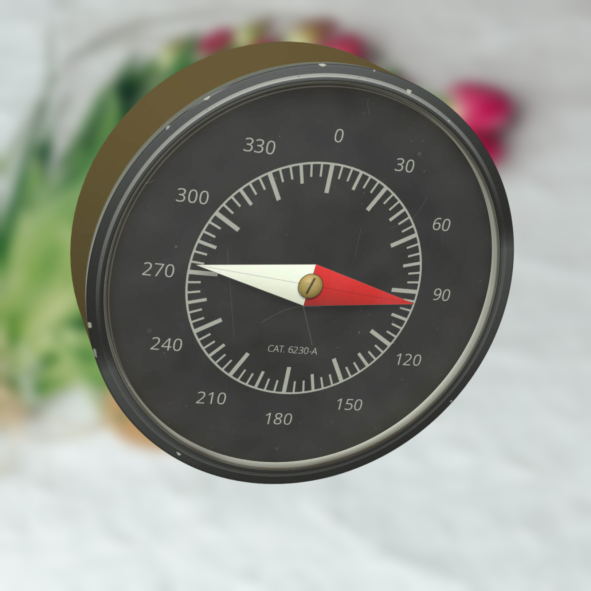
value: 95°
